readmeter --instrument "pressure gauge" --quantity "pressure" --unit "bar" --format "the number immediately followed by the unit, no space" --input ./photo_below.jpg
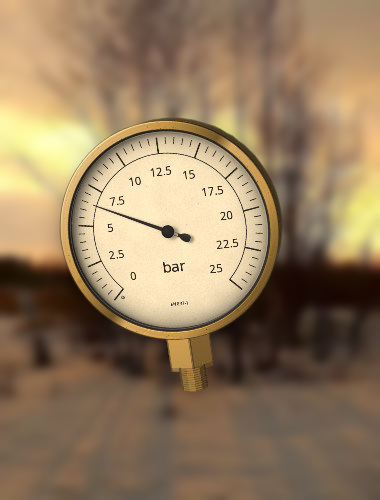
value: 6.5bar
